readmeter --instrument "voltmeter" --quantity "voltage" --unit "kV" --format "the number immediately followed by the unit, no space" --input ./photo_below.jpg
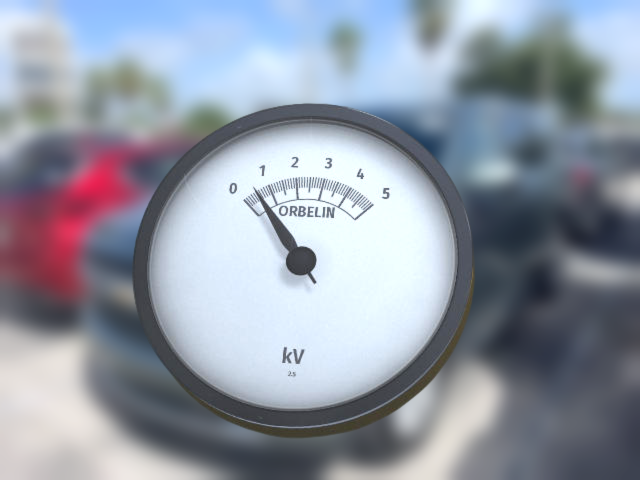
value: 0.5kV
